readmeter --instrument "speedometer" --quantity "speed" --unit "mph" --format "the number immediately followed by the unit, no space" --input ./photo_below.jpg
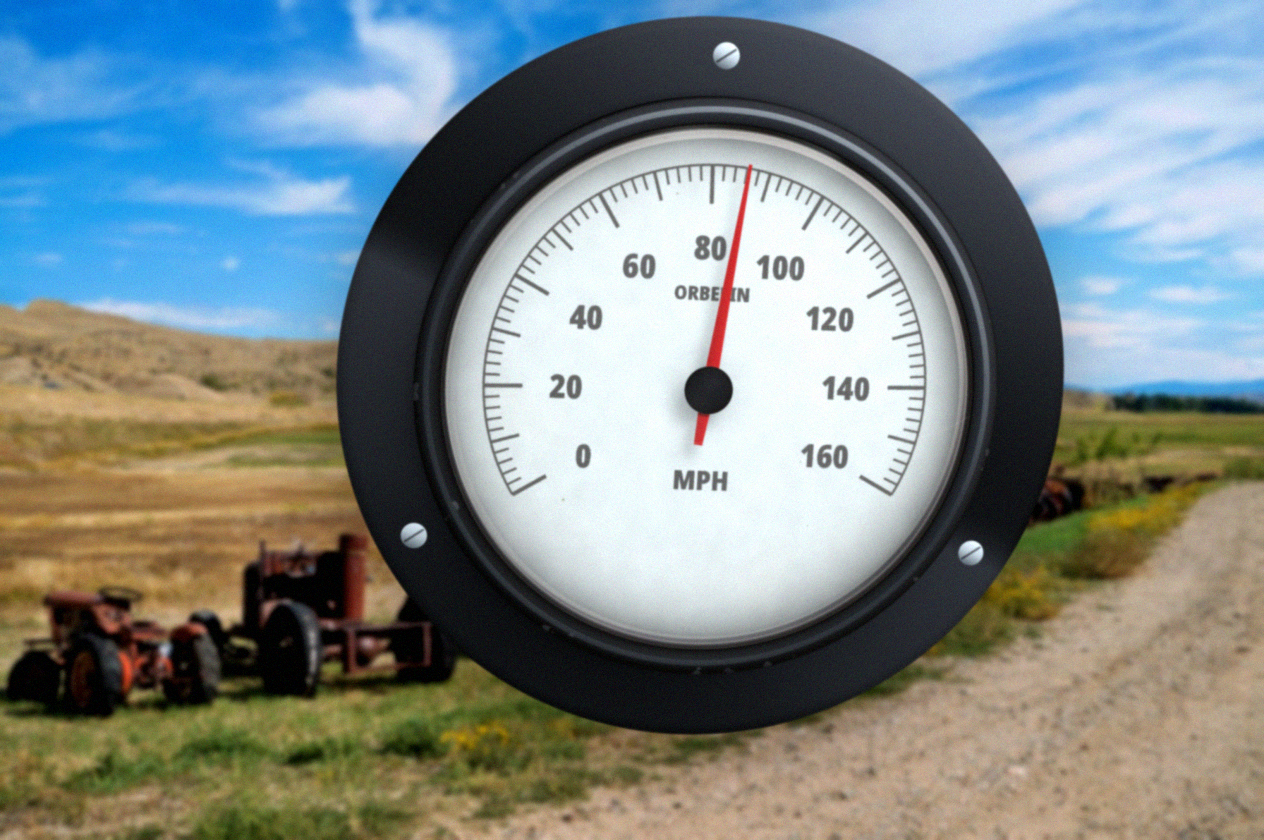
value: 86mph
